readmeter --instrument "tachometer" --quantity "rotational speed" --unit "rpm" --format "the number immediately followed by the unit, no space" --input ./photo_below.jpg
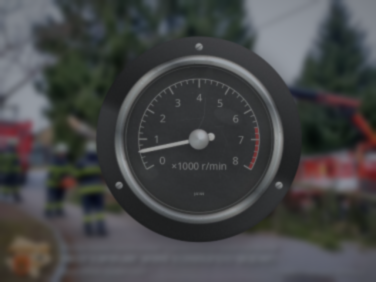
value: 600rpm
